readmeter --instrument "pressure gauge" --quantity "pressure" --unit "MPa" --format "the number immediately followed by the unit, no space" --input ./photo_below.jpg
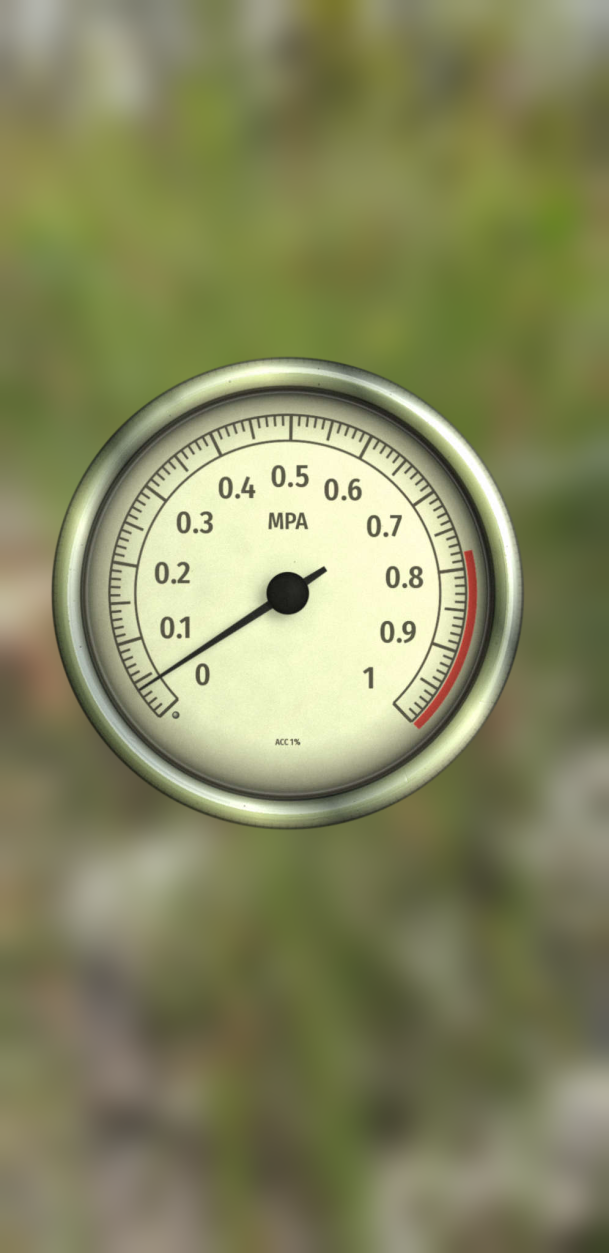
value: 0.04MPa
